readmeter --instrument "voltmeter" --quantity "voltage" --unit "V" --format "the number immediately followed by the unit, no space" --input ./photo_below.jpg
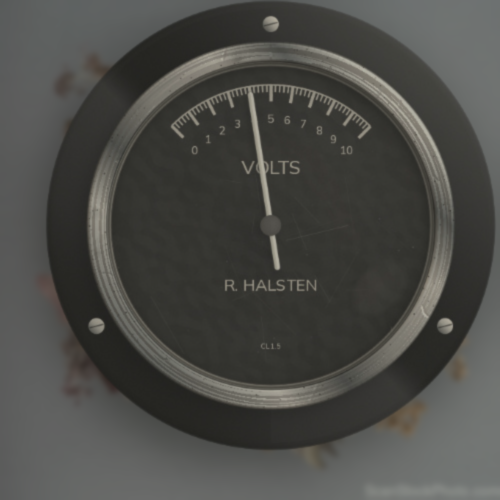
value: 4V
